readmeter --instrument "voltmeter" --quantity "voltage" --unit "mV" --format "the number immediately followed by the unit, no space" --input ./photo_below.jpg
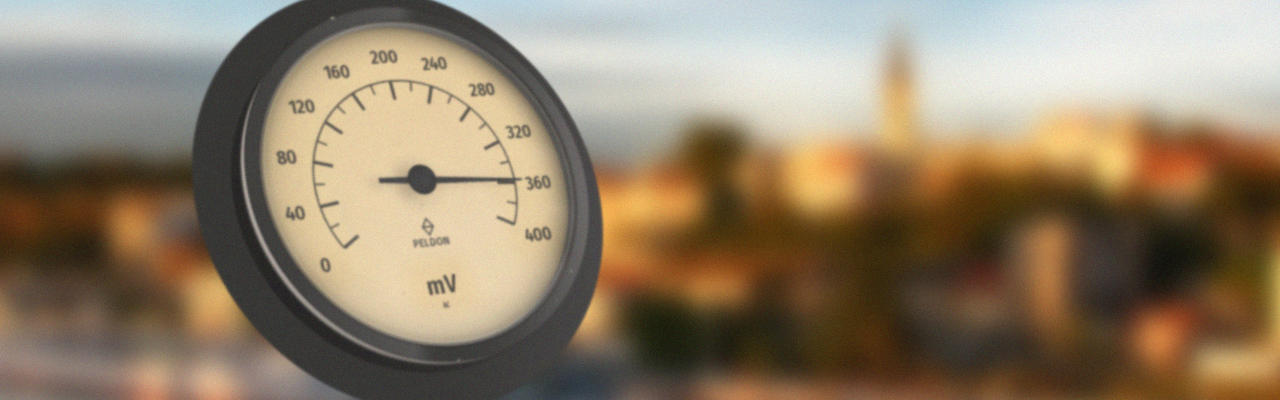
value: 360mV
